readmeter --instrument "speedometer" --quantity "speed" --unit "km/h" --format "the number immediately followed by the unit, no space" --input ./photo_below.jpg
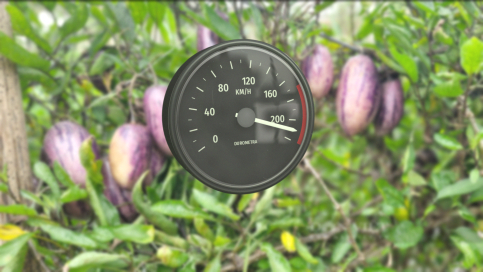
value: 210km/h
